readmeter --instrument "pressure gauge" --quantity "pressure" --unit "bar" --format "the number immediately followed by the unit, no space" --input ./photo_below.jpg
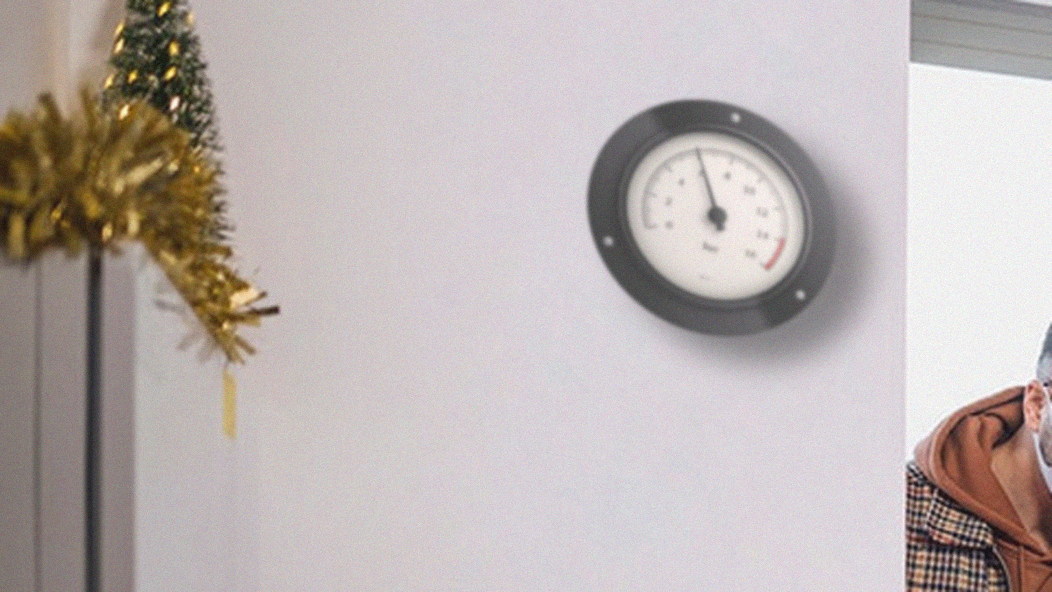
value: 6bar
